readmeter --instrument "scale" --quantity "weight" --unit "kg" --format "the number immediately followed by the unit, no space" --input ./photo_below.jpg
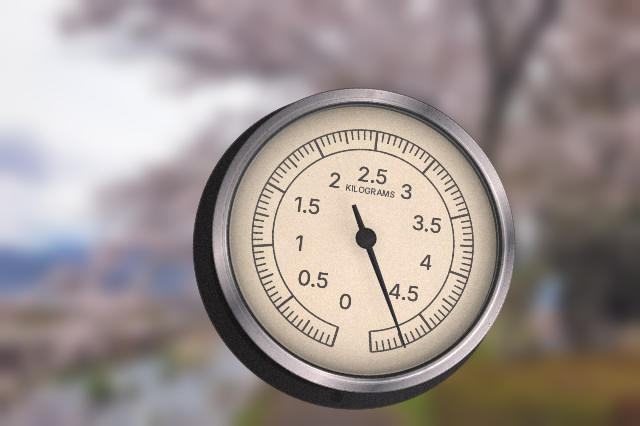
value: 4.75kg
